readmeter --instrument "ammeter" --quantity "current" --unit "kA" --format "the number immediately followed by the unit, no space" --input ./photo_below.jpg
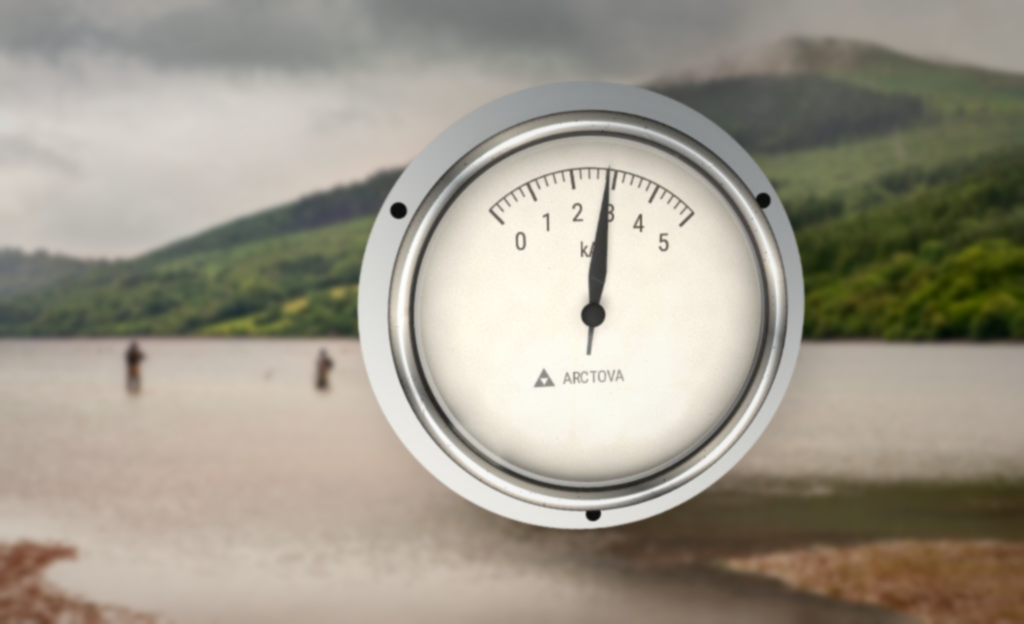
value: 2.8kA
